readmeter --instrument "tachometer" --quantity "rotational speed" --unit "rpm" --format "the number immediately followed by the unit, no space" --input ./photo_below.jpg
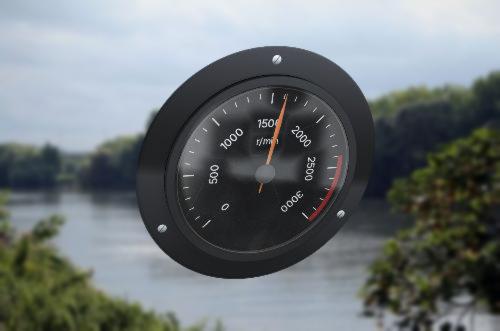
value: 1600rpm
